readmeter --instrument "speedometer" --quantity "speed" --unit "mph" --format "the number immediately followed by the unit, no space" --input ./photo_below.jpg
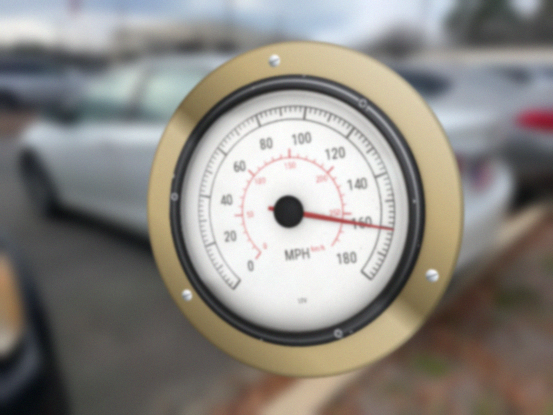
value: 160mph
